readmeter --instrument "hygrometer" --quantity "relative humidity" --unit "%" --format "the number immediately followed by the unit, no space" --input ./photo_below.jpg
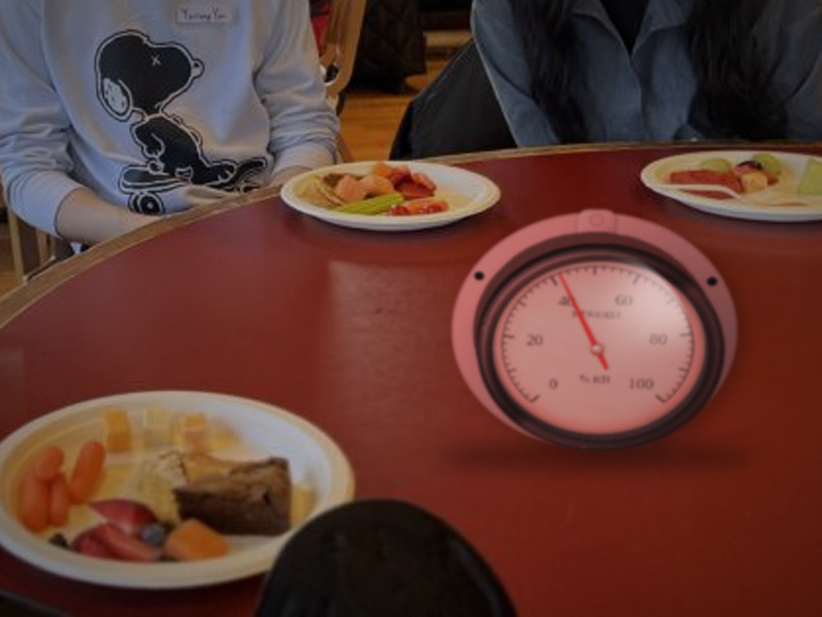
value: 42%
